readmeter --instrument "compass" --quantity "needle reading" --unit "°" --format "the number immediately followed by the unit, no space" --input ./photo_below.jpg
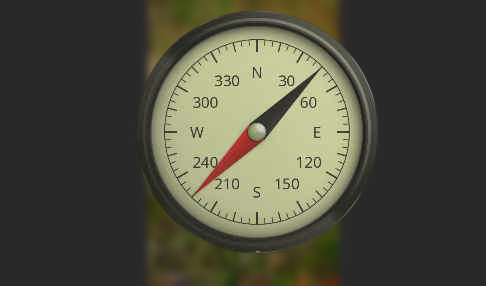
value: 225°
